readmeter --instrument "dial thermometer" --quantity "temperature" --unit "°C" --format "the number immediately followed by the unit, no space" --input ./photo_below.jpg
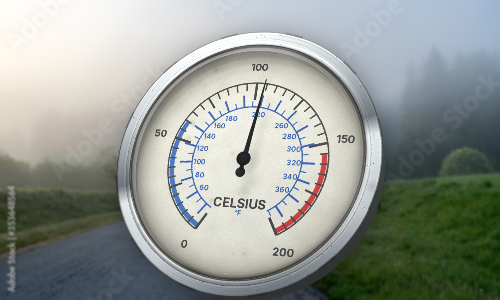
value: 105°C
